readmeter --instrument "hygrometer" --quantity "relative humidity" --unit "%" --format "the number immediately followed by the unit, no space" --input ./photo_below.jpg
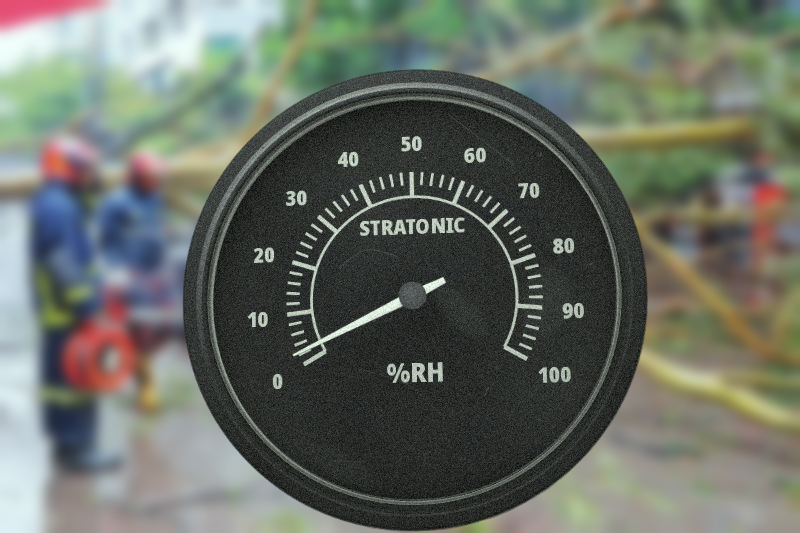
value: 2%
